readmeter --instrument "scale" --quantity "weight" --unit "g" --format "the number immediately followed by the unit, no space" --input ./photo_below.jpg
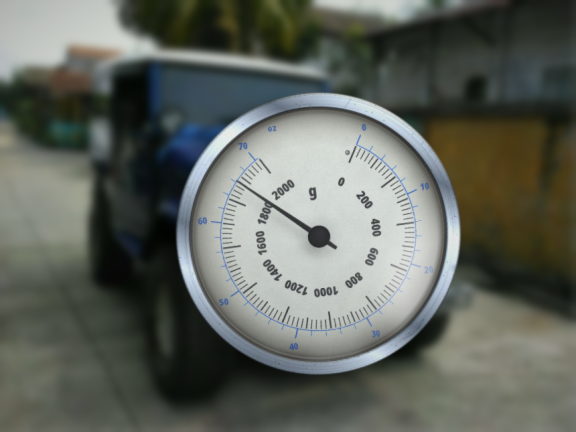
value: 1880g
